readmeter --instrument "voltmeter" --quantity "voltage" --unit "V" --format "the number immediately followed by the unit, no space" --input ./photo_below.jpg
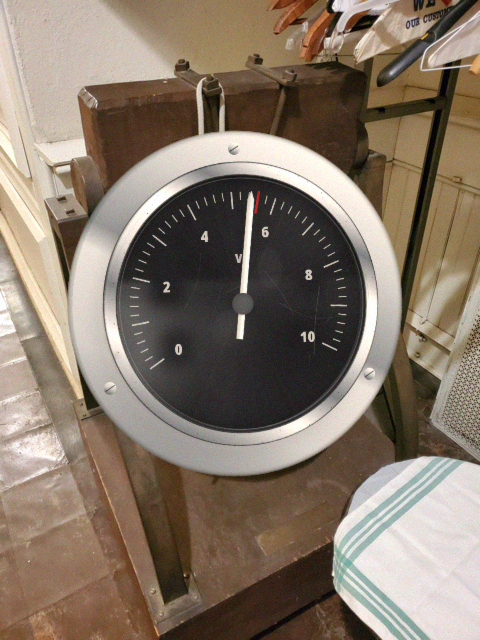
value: 5.4V
